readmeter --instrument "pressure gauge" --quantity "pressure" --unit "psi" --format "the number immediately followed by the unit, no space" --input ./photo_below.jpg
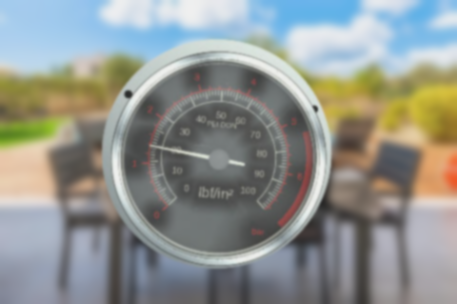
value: 20psi
